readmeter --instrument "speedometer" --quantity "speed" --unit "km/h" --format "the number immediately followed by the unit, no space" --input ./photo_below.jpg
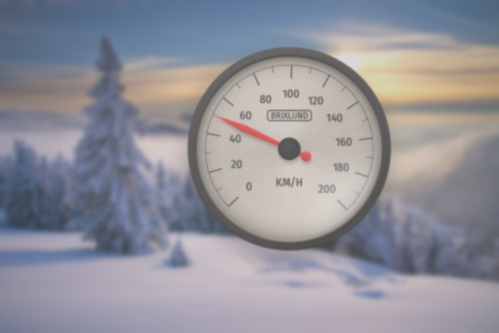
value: 50km/h
